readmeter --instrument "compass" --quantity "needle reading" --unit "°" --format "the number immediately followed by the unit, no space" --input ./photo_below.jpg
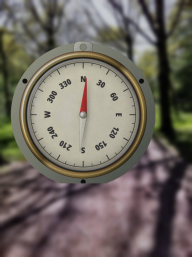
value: 5°
